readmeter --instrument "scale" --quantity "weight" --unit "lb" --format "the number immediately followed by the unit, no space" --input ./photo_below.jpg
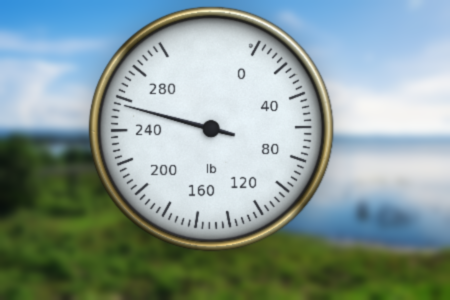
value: 256lb
